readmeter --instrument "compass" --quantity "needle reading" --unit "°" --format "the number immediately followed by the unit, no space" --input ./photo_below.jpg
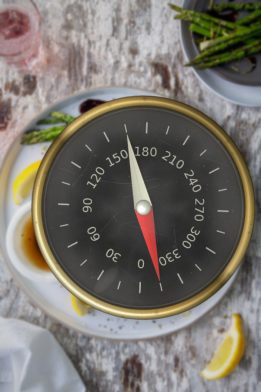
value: 345°
